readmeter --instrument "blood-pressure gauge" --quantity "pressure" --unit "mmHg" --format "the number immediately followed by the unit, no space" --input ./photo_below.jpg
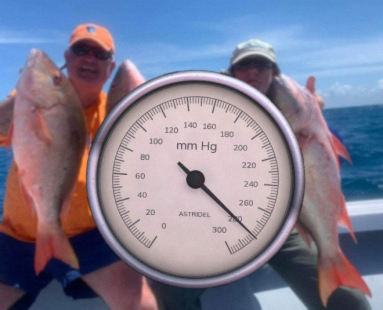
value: 280mmHg
